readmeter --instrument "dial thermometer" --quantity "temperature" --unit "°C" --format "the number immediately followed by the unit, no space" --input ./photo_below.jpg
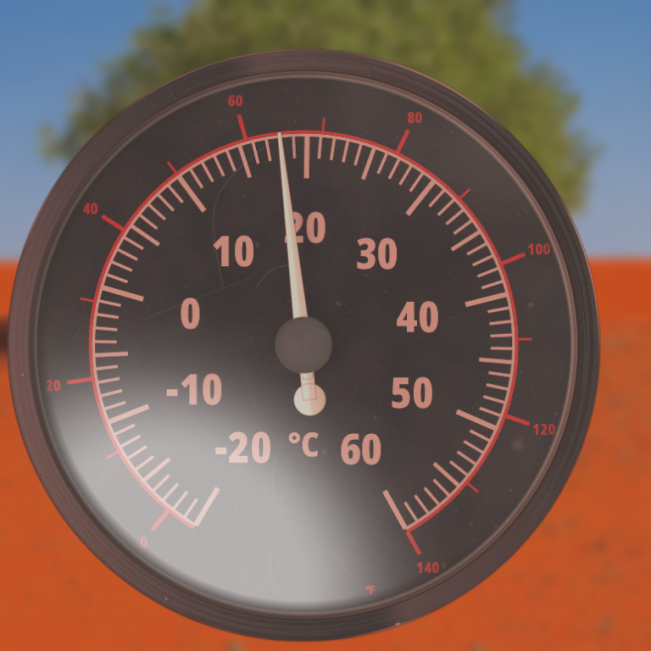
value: 18°C
